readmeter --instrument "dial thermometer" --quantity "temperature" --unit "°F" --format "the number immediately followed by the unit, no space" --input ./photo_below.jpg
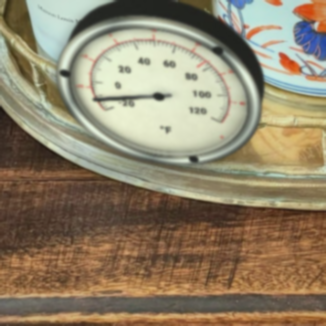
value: -10°F
